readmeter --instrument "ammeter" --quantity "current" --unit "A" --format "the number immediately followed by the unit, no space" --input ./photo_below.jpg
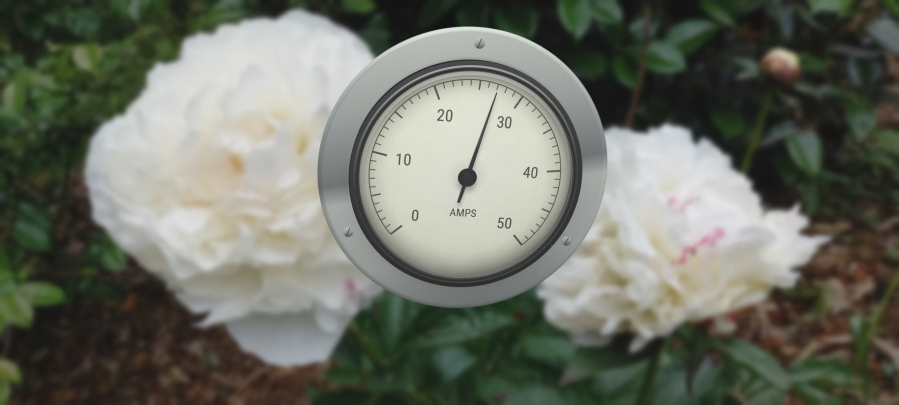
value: 27A
